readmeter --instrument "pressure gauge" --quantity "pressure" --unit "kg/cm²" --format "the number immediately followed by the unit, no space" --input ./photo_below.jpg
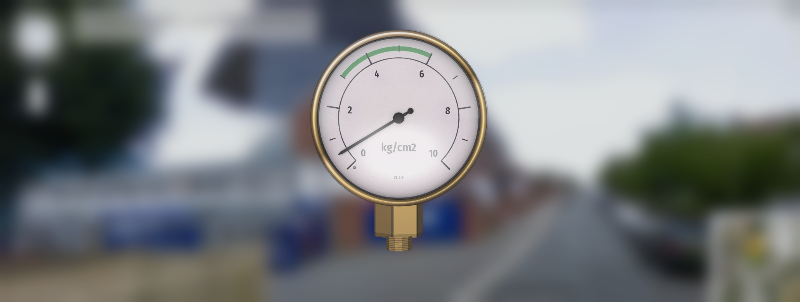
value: 0.5kg/cm²
